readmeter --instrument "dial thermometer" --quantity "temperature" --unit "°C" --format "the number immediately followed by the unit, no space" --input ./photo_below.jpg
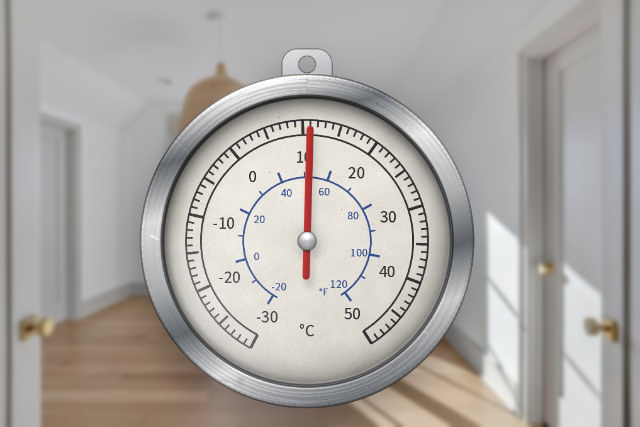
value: 11°C
